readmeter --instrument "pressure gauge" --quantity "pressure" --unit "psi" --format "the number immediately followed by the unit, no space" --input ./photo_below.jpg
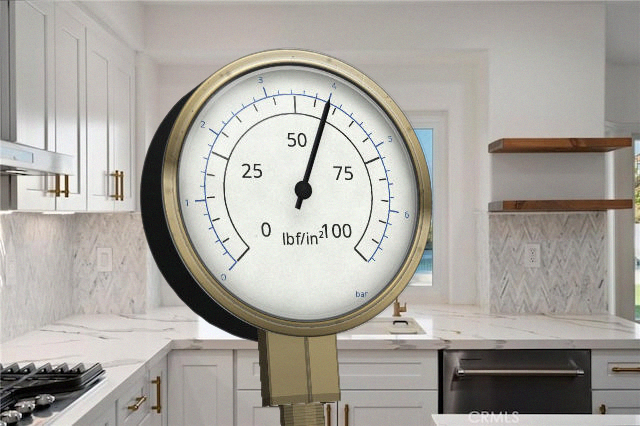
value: 57.5psi
